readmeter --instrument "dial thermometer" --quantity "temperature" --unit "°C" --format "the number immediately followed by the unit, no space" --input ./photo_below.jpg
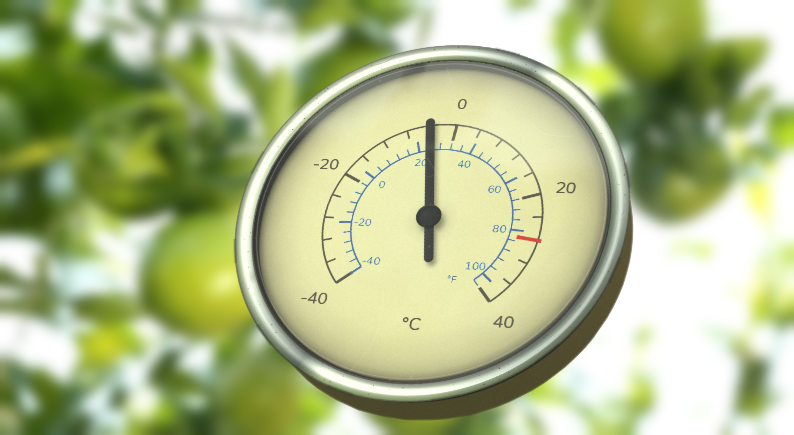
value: -4°C
